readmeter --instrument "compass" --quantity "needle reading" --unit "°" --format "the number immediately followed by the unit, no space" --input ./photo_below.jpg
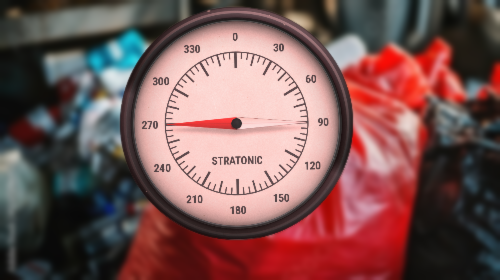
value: 270°
